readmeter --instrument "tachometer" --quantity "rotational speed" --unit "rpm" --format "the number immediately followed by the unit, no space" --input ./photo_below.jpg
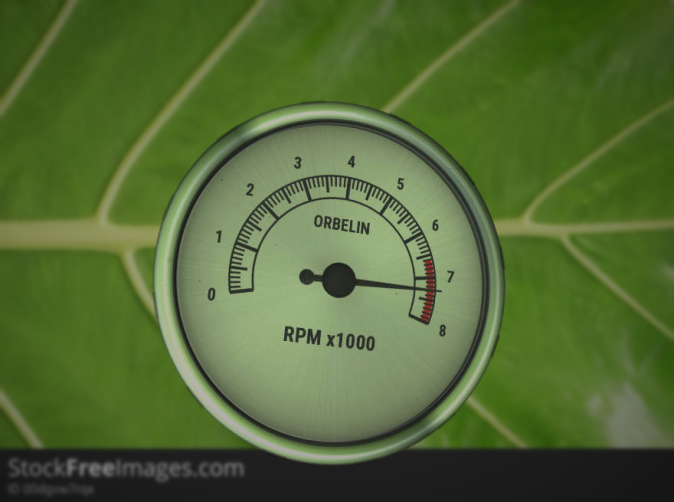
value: 7300rpm
